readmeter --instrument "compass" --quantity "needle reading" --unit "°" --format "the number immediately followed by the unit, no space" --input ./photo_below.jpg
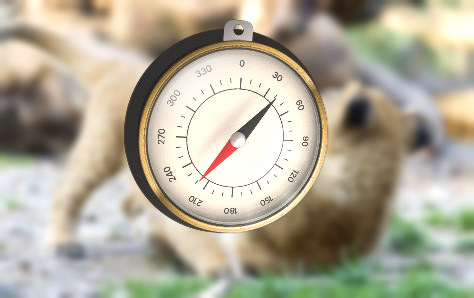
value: 220°
